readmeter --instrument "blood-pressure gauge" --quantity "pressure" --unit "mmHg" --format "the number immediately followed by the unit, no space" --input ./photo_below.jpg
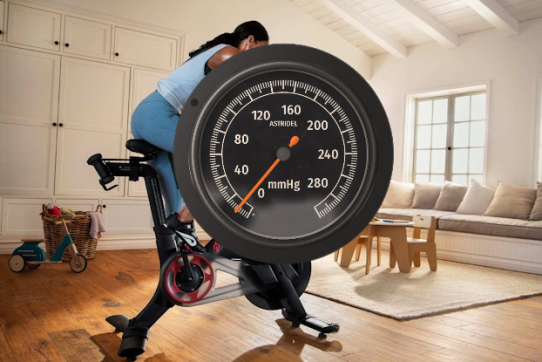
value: 10mmHg
